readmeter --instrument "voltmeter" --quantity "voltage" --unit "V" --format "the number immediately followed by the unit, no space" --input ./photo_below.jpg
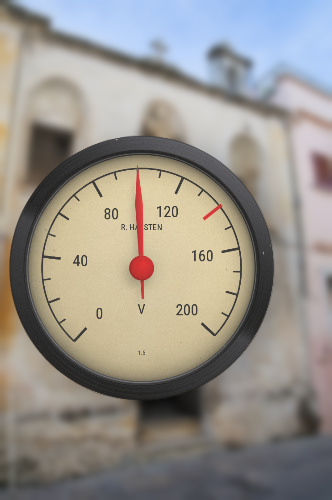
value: 100V
